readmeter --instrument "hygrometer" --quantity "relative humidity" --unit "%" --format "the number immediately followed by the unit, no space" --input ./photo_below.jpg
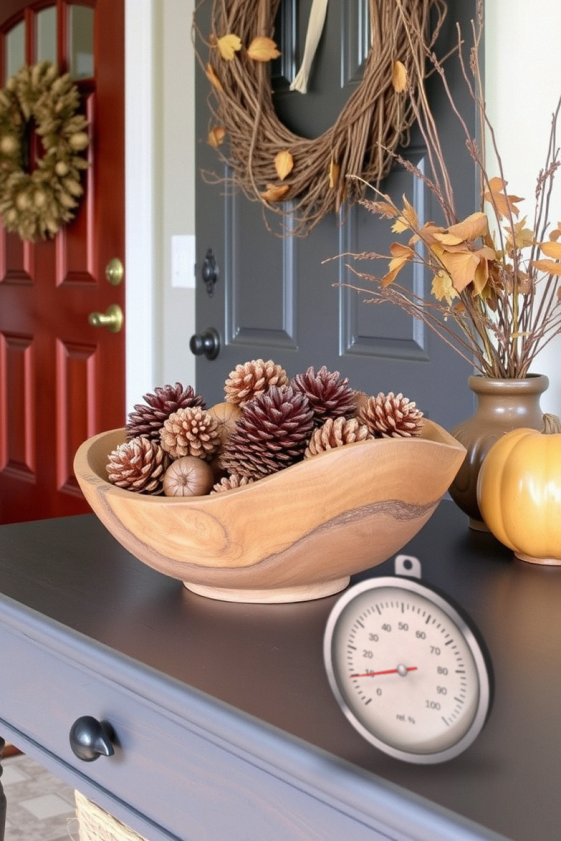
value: 10%
